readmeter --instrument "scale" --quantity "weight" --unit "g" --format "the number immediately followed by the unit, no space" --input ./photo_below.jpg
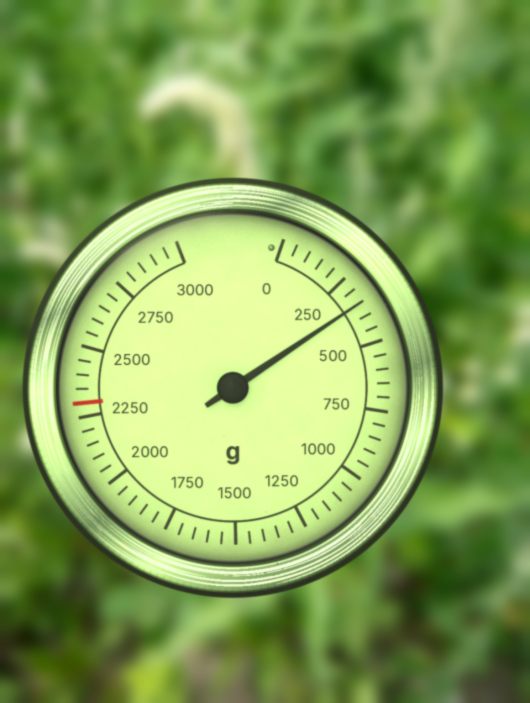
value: 350g
